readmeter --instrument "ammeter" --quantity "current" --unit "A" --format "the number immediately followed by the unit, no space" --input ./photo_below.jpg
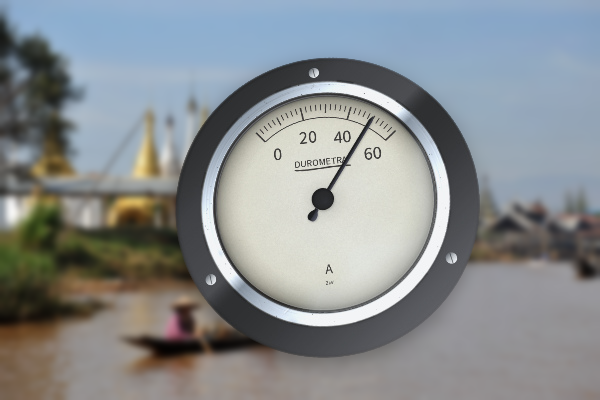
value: 50A
